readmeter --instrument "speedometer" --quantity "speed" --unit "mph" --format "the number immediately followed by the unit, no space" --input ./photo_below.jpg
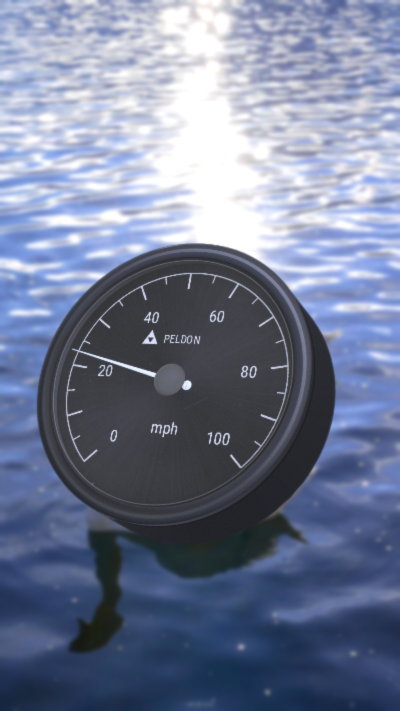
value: 22.5mph
